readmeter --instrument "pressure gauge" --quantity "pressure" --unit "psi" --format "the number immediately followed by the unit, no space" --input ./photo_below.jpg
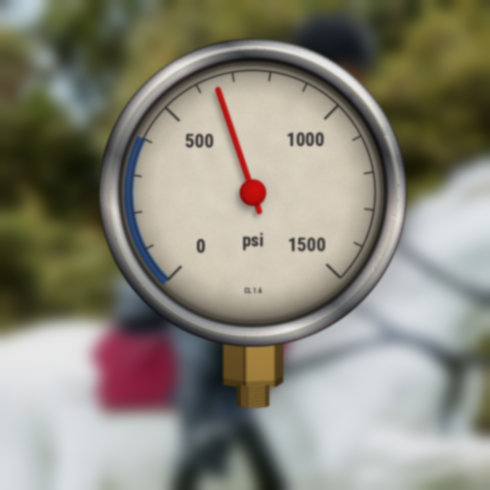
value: 650psi
